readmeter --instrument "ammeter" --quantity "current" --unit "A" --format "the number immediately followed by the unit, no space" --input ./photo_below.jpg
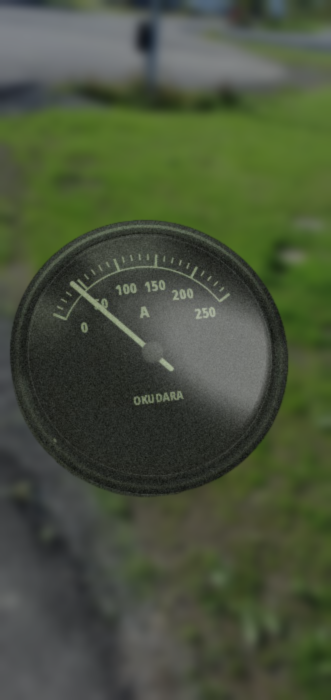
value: 40A
